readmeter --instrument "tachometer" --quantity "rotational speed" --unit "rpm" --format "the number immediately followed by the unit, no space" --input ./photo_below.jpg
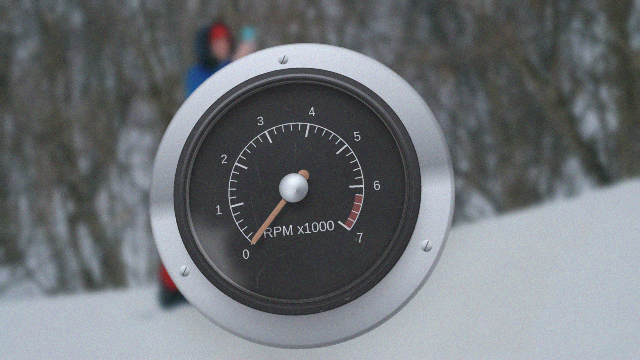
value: 0rpm
